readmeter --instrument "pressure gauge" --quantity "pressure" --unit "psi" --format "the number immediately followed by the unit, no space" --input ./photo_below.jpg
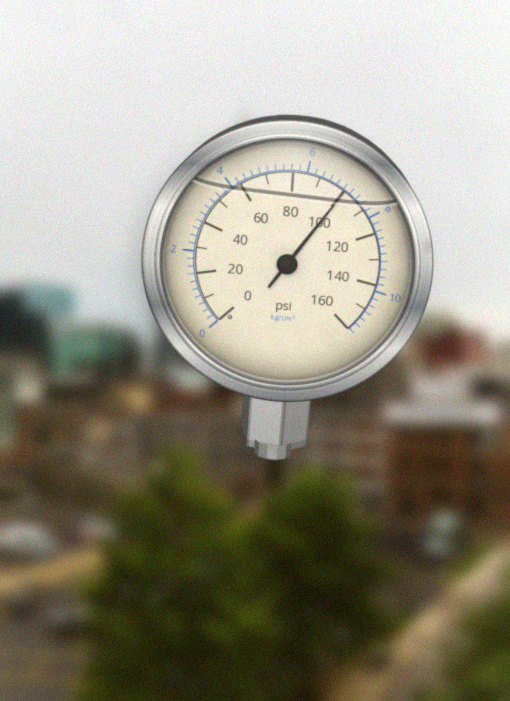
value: 100psi
